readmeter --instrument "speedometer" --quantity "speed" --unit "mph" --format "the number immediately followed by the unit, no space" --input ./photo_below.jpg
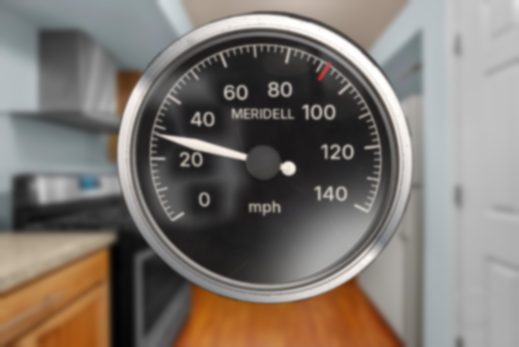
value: 28mph
